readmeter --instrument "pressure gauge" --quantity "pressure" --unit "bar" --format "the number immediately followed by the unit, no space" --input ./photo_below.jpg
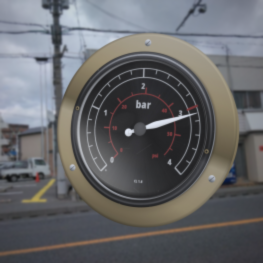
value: 3.1bar
